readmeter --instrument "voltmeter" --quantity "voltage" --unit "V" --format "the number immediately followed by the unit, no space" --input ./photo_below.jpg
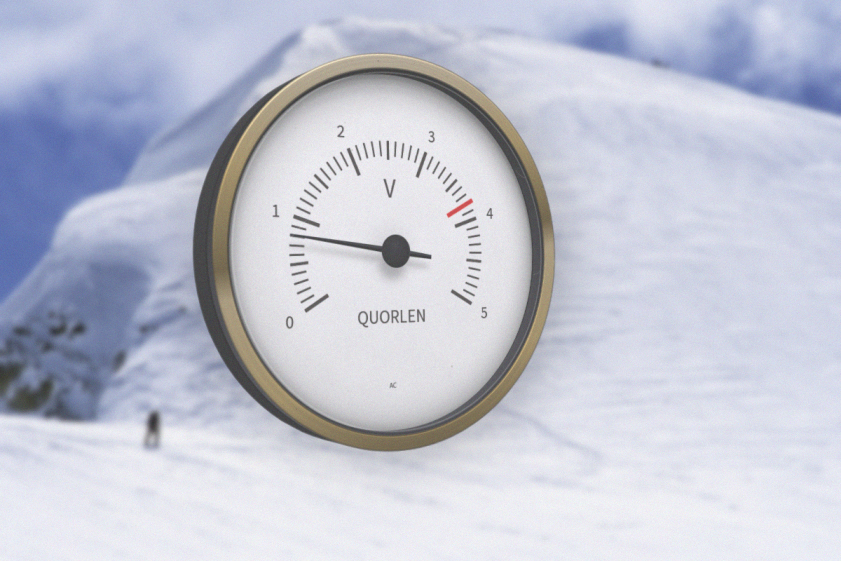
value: 0.8V
